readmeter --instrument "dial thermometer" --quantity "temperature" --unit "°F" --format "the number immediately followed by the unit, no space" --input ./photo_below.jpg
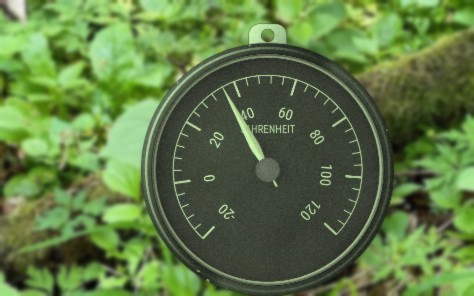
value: 36°F
